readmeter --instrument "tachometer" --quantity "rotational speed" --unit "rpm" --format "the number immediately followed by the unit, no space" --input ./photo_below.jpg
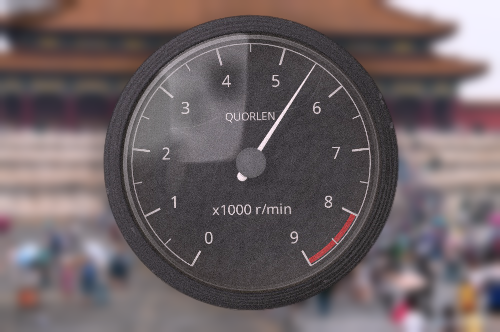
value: 5500rpm
